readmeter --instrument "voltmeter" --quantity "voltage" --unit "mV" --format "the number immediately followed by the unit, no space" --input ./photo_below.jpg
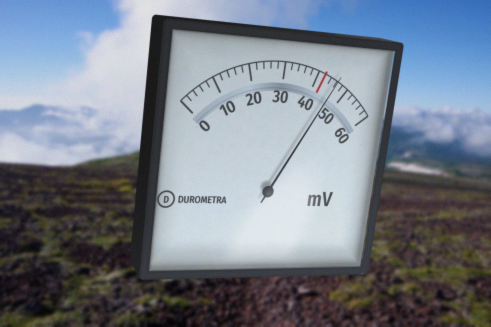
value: 46mV
